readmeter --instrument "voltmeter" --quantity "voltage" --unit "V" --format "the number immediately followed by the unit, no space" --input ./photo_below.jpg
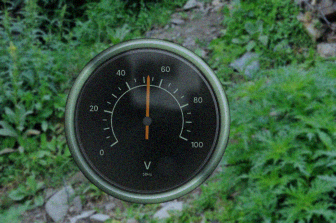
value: 52.5V
